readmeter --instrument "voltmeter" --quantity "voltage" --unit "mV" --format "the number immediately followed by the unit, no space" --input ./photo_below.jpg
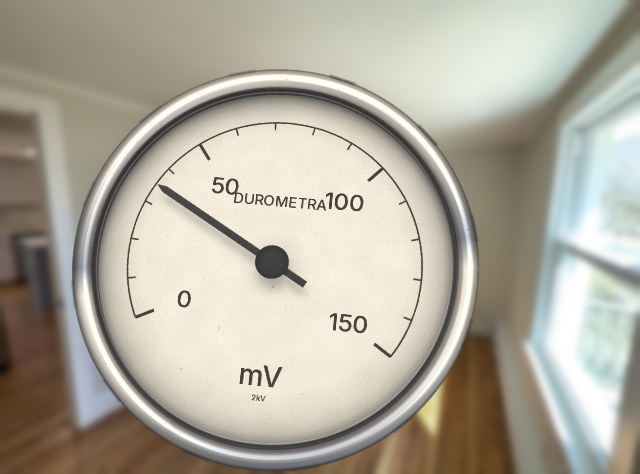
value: 35mV
